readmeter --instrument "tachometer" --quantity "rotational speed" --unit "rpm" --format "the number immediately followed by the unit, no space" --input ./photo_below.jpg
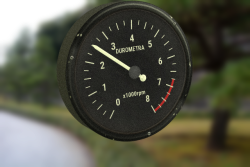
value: 2500rpm
